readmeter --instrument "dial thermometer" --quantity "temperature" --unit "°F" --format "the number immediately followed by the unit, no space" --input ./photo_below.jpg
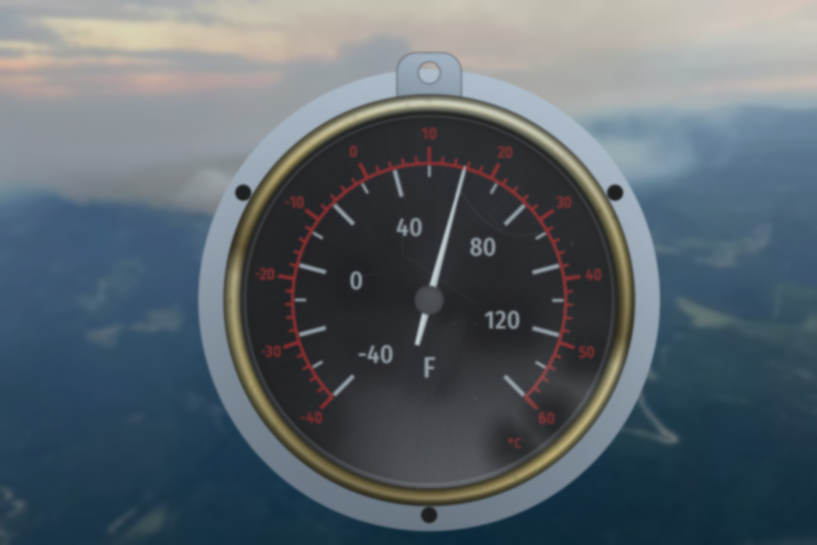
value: 60°F
